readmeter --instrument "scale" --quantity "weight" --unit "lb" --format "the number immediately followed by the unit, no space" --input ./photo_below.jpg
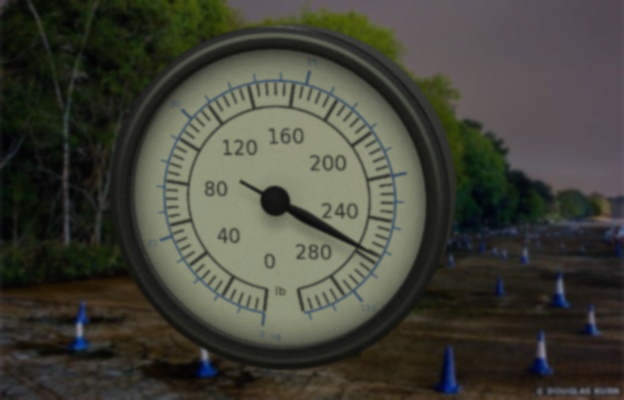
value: 256lb
